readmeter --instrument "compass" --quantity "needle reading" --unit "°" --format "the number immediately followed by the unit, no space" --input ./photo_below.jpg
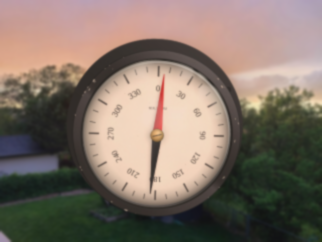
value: 5°
